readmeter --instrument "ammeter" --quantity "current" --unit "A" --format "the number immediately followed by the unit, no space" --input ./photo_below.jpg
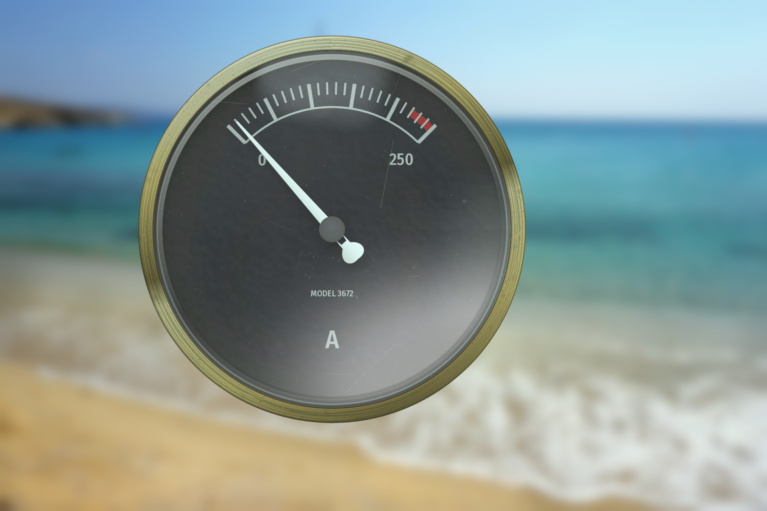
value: 10A
